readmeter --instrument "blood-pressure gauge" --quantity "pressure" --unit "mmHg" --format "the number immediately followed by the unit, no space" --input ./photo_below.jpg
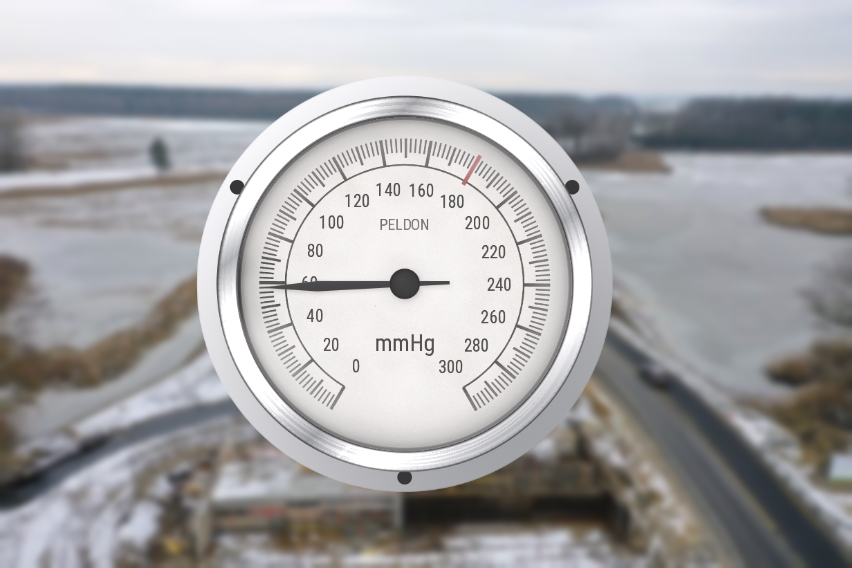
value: 58mmHg
